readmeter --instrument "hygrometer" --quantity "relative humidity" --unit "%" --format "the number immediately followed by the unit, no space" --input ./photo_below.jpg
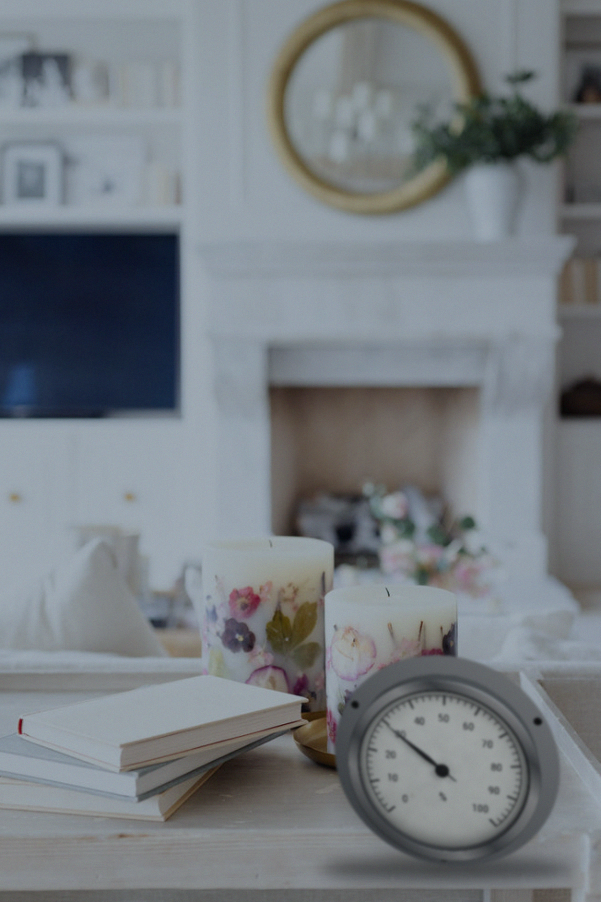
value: 30%
